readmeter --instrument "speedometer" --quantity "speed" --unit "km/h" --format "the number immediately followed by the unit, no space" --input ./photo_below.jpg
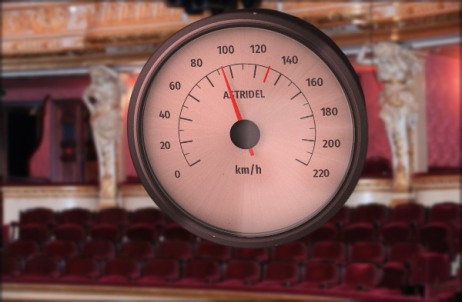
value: 95km/h
